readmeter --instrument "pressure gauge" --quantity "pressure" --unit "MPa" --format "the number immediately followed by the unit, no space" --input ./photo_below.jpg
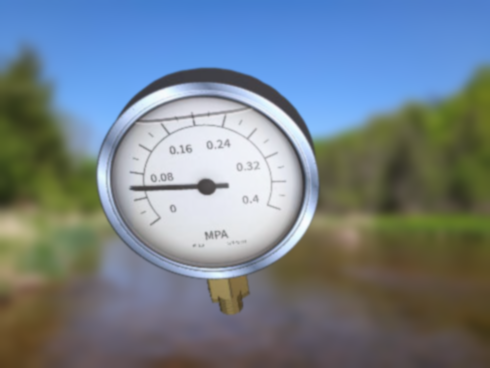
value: 0.06MPa
